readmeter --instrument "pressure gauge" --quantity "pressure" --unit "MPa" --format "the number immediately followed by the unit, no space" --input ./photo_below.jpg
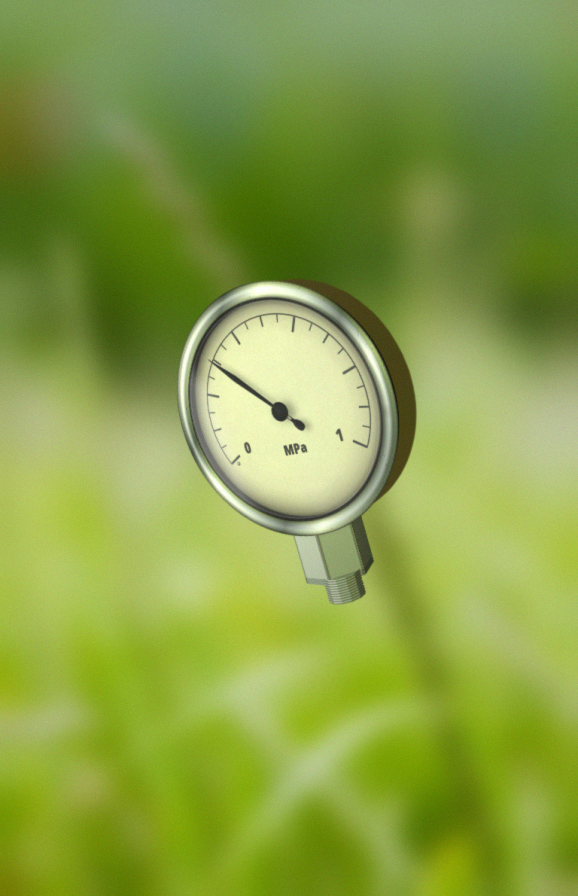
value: 0.3MPa
